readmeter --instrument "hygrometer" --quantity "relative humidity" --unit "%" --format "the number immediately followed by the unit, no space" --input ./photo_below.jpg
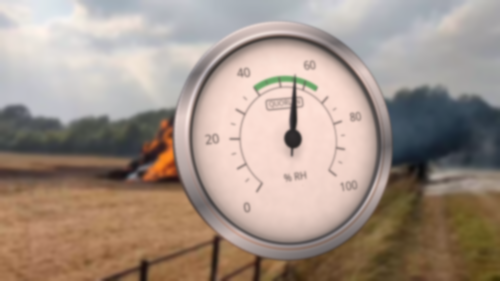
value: 55%
